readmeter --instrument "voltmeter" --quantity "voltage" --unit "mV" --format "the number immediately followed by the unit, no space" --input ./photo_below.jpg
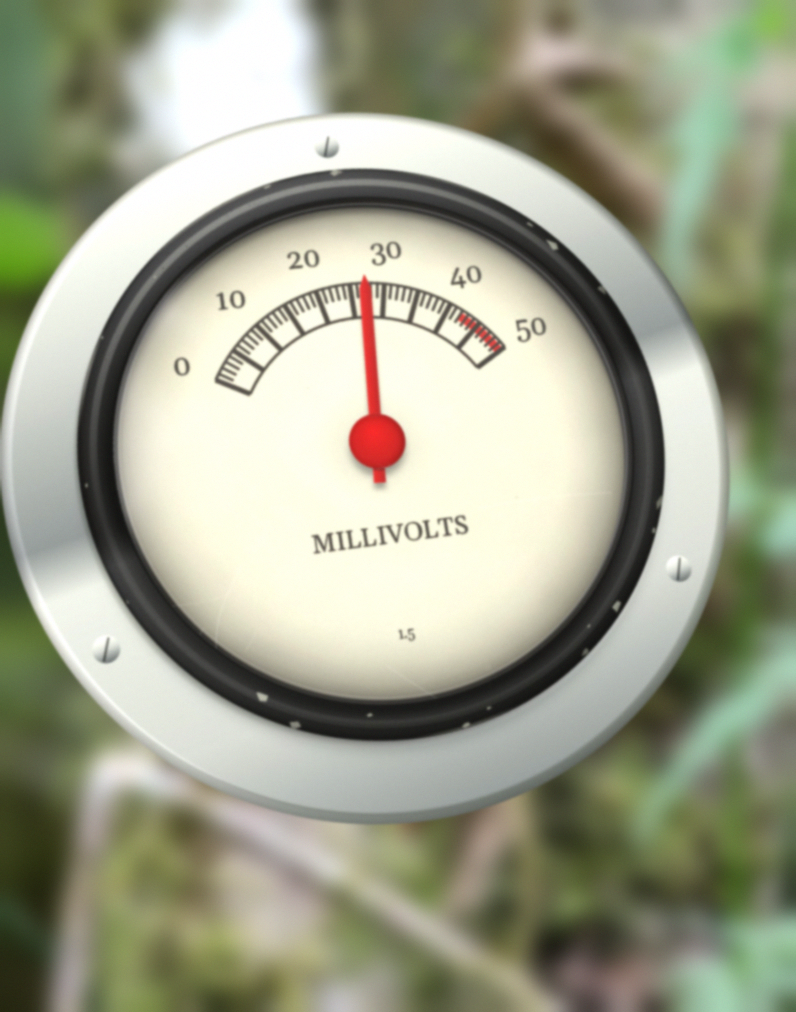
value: 27mV
